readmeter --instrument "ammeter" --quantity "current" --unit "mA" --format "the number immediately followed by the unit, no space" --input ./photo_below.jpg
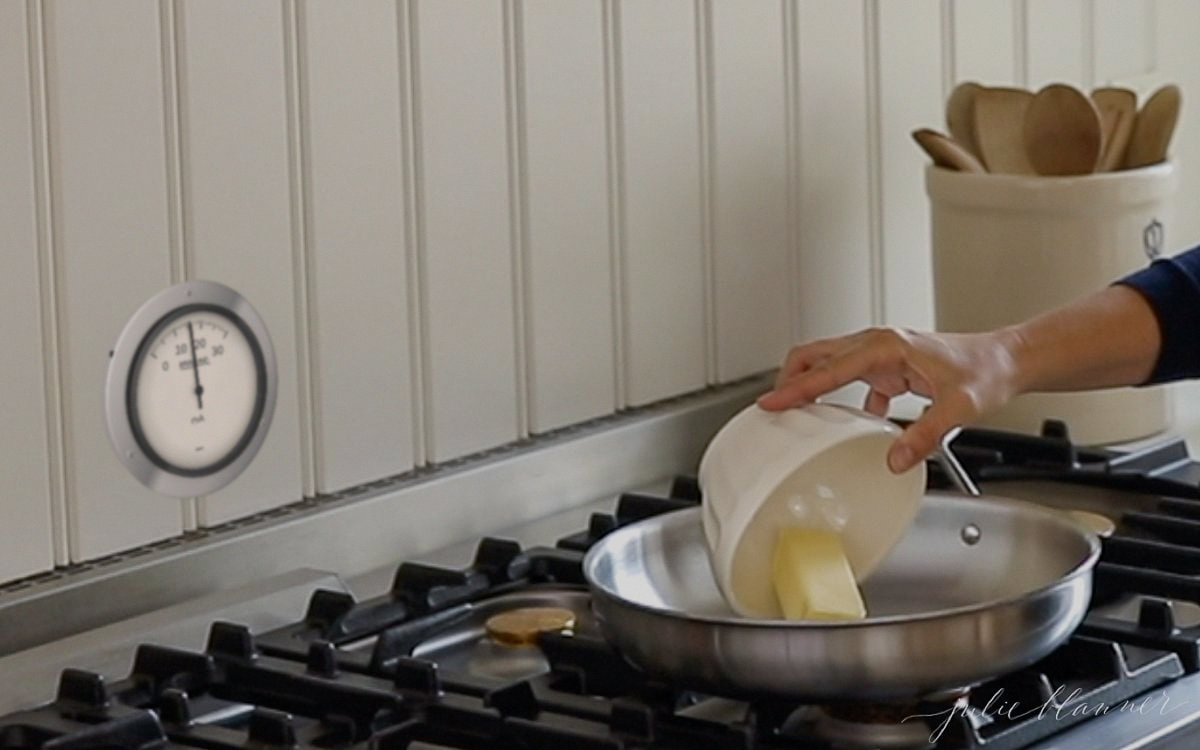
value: 15mA
